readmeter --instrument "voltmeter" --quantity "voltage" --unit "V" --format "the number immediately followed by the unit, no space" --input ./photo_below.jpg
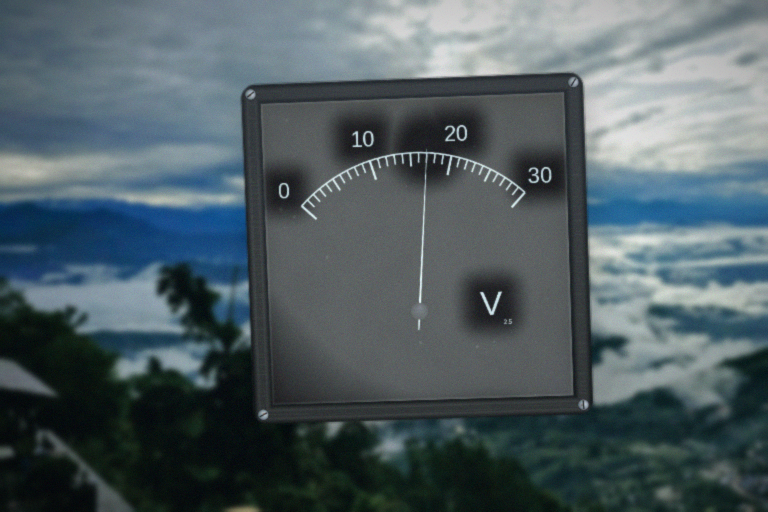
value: 17V
